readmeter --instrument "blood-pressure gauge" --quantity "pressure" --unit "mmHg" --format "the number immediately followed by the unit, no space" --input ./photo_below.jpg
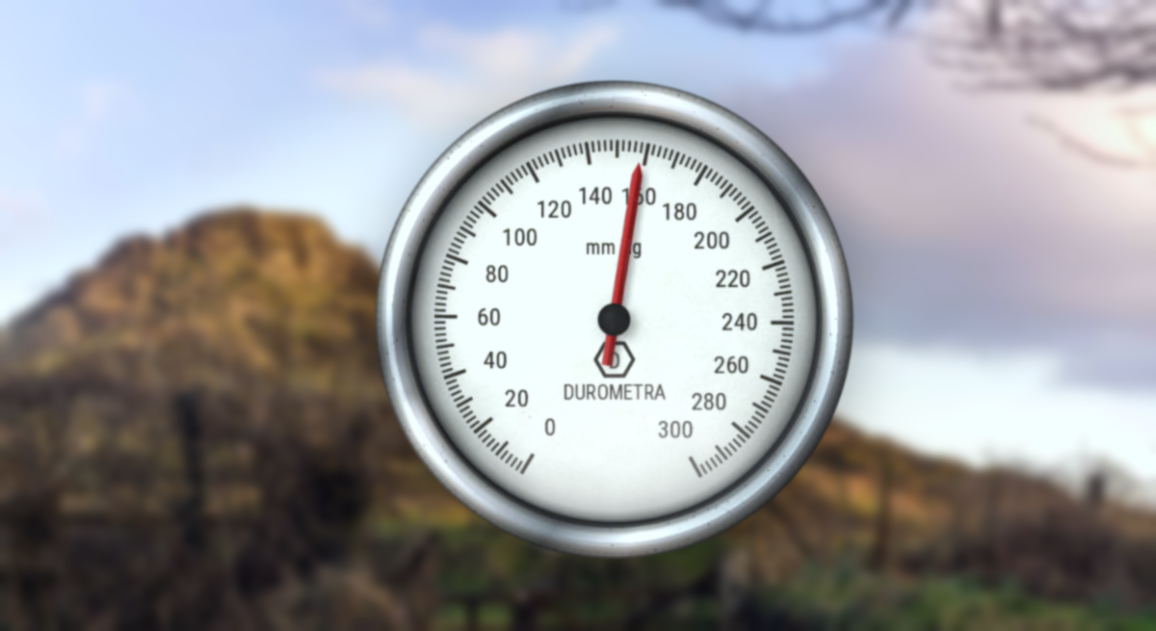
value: 158mmHg
